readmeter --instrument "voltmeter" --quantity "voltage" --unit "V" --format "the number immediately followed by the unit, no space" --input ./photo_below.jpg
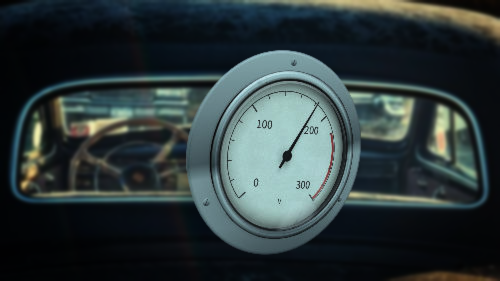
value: 180V
